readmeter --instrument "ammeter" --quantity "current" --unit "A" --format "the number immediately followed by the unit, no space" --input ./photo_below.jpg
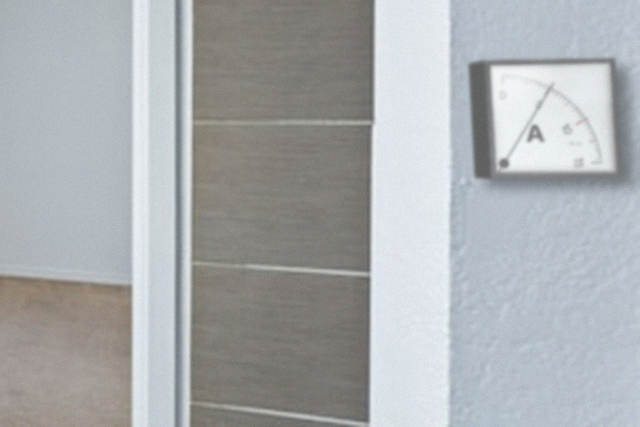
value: 5A
